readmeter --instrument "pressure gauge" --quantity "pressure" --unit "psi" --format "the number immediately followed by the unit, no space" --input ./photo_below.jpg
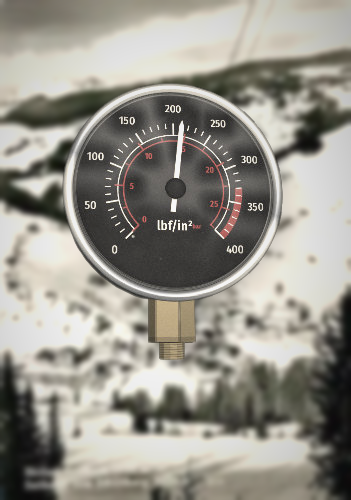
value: 210psi
